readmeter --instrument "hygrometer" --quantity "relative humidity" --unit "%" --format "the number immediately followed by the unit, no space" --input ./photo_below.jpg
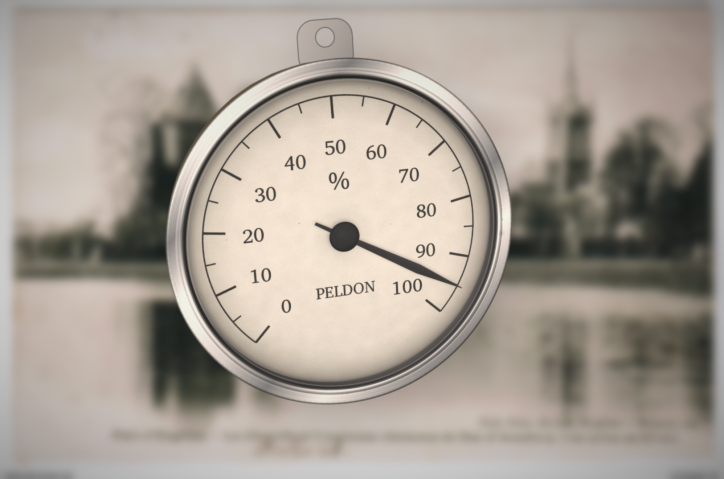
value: 95%
